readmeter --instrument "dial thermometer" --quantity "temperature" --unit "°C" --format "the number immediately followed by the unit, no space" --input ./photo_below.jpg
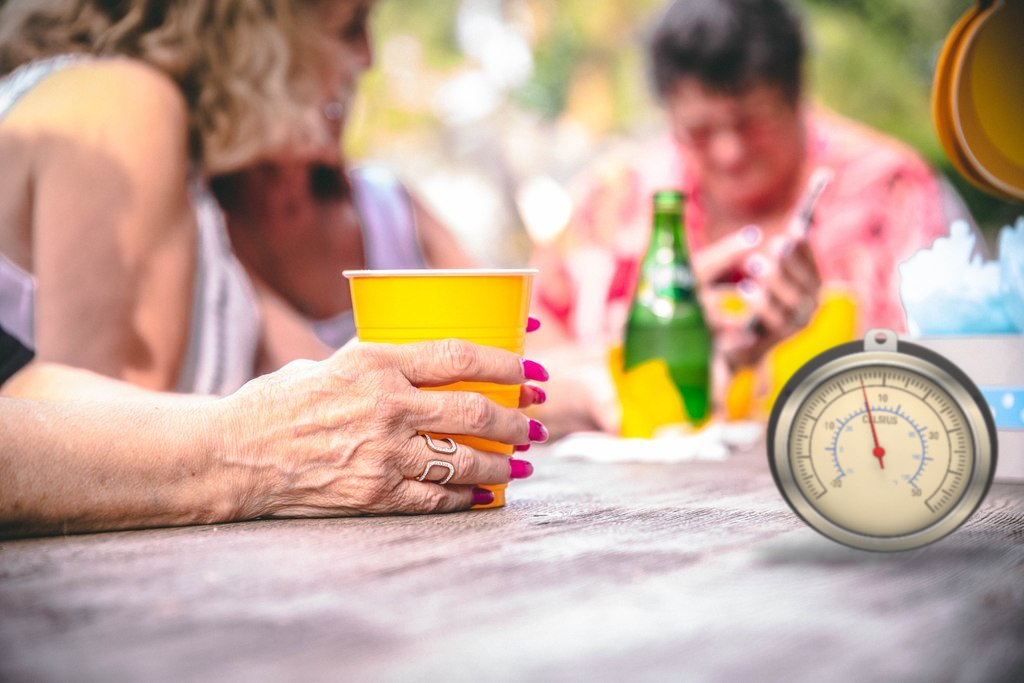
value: 5°C
